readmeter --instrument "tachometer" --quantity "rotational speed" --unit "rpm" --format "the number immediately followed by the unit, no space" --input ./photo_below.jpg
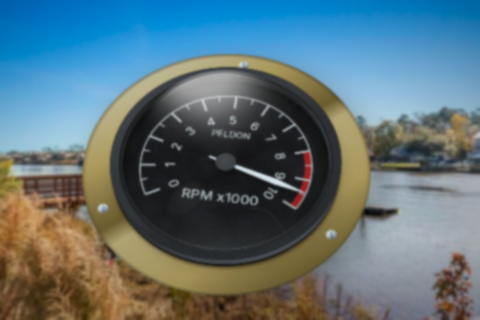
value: 9500rpm
